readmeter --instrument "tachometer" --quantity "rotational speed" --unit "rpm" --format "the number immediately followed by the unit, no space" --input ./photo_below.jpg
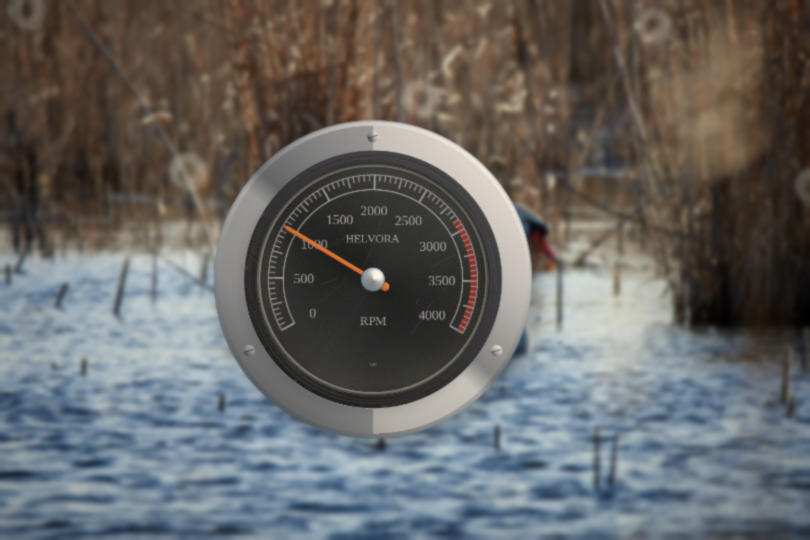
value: 1000rpm
